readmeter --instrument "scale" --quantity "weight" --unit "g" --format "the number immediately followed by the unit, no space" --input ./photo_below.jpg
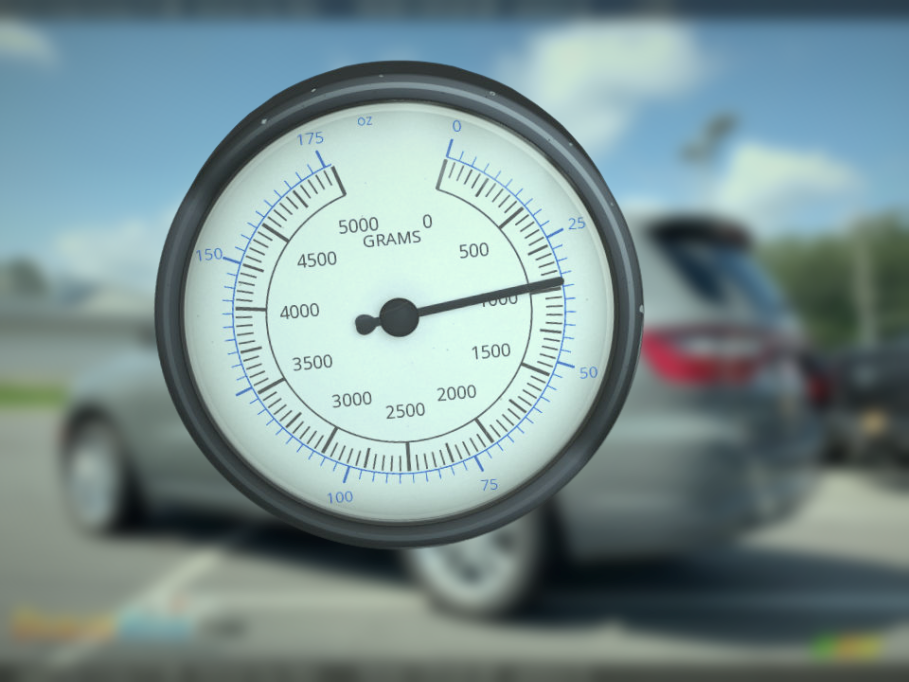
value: 950g
